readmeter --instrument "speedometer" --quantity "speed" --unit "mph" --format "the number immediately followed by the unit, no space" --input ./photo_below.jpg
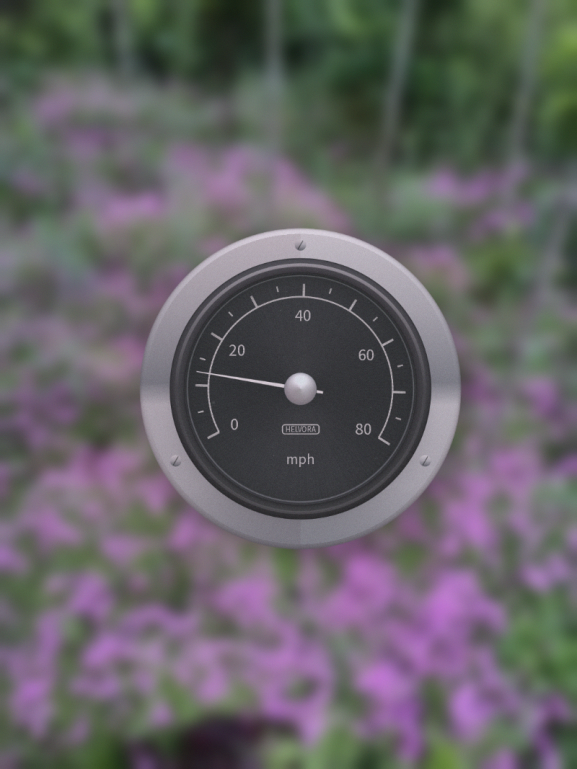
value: 12.5mph
